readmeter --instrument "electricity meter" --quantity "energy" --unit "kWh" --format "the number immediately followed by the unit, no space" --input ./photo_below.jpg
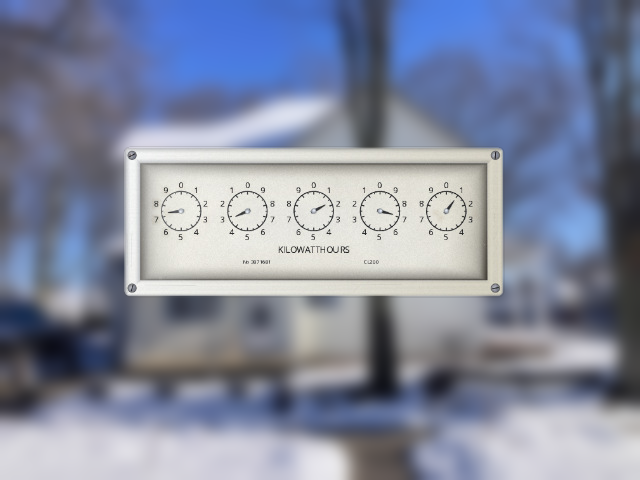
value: 73171kWh
